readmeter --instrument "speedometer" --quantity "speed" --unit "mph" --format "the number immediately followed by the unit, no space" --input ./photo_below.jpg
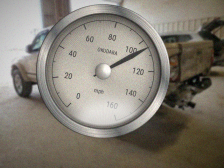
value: 105mph
